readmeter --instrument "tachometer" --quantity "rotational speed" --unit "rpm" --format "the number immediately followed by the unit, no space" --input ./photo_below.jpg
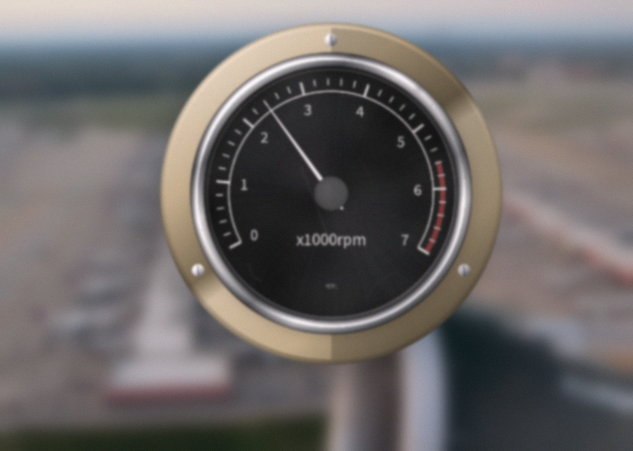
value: 2400rpm
